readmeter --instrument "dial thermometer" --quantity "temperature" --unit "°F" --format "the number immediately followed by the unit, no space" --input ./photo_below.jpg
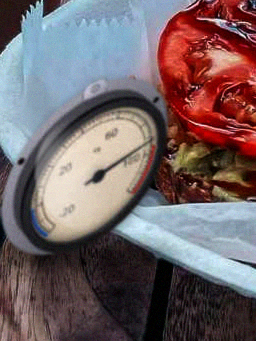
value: 90°F
